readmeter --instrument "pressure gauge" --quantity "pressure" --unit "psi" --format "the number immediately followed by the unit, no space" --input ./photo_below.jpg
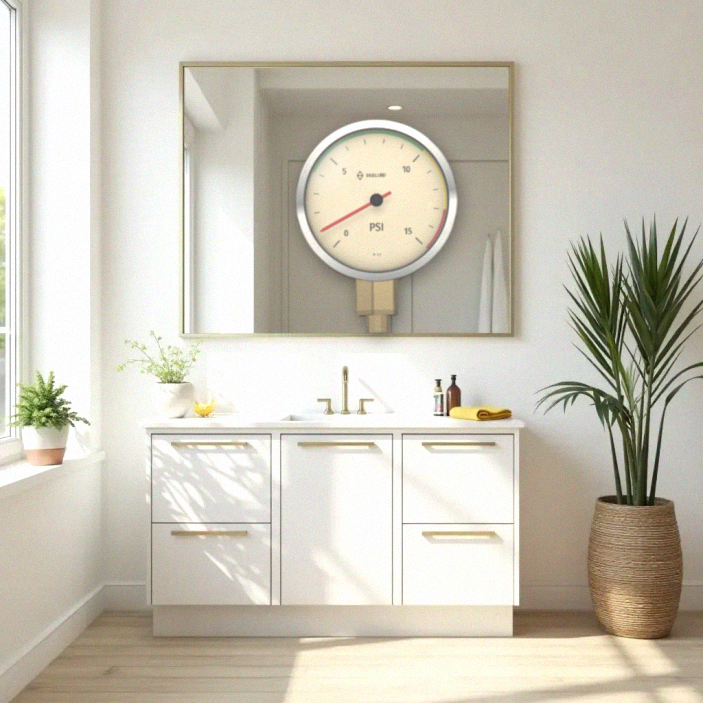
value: 1psi
